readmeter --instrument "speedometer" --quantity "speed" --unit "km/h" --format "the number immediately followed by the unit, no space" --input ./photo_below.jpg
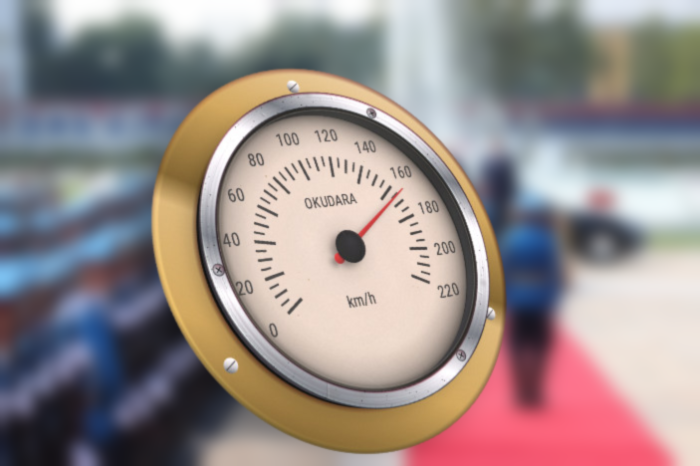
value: 165km/h
